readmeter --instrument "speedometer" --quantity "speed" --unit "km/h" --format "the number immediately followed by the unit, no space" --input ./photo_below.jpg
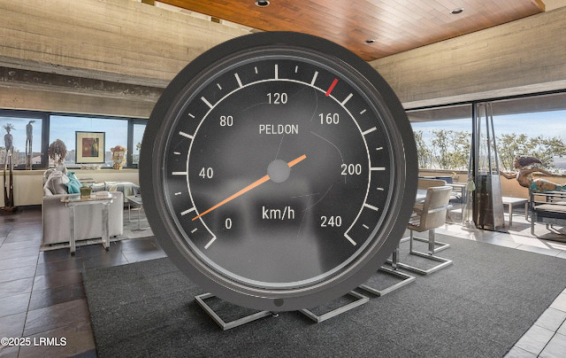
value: 15km/h
